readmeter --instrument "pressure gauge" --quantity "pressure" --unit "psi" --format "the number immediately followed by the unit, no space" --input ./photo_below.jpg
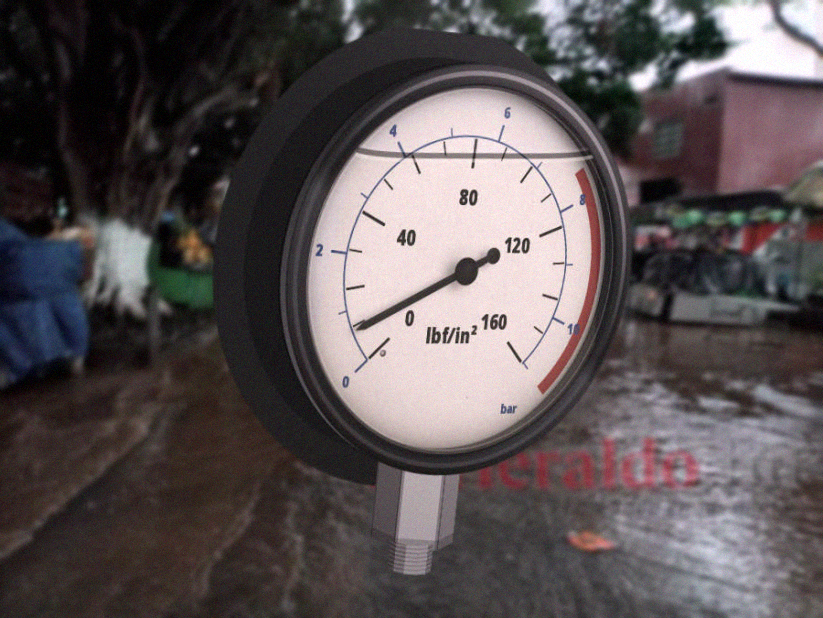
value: 10psi
